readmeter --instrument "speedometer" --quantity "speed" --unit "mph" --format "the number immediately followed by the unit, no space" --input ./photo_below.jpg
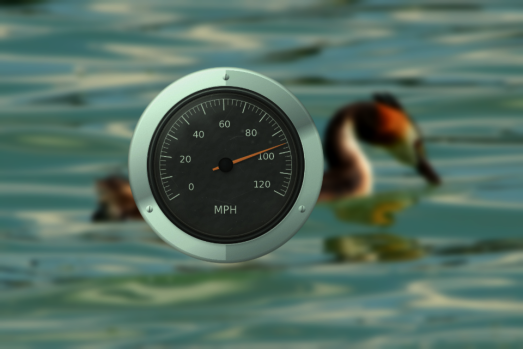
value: 96mph
